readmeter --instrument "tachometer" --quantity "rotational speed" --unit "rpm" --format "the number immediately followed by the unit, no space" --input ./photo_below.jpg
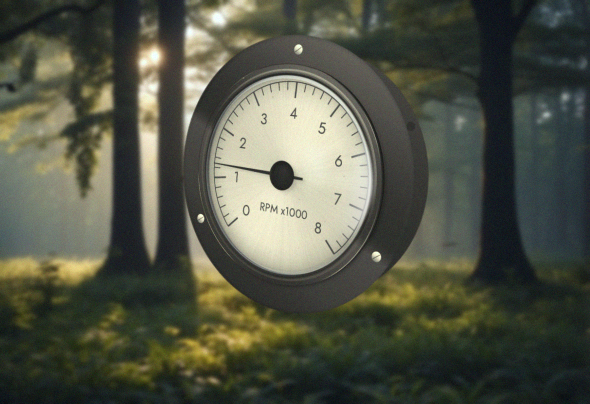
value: 1300rpm
